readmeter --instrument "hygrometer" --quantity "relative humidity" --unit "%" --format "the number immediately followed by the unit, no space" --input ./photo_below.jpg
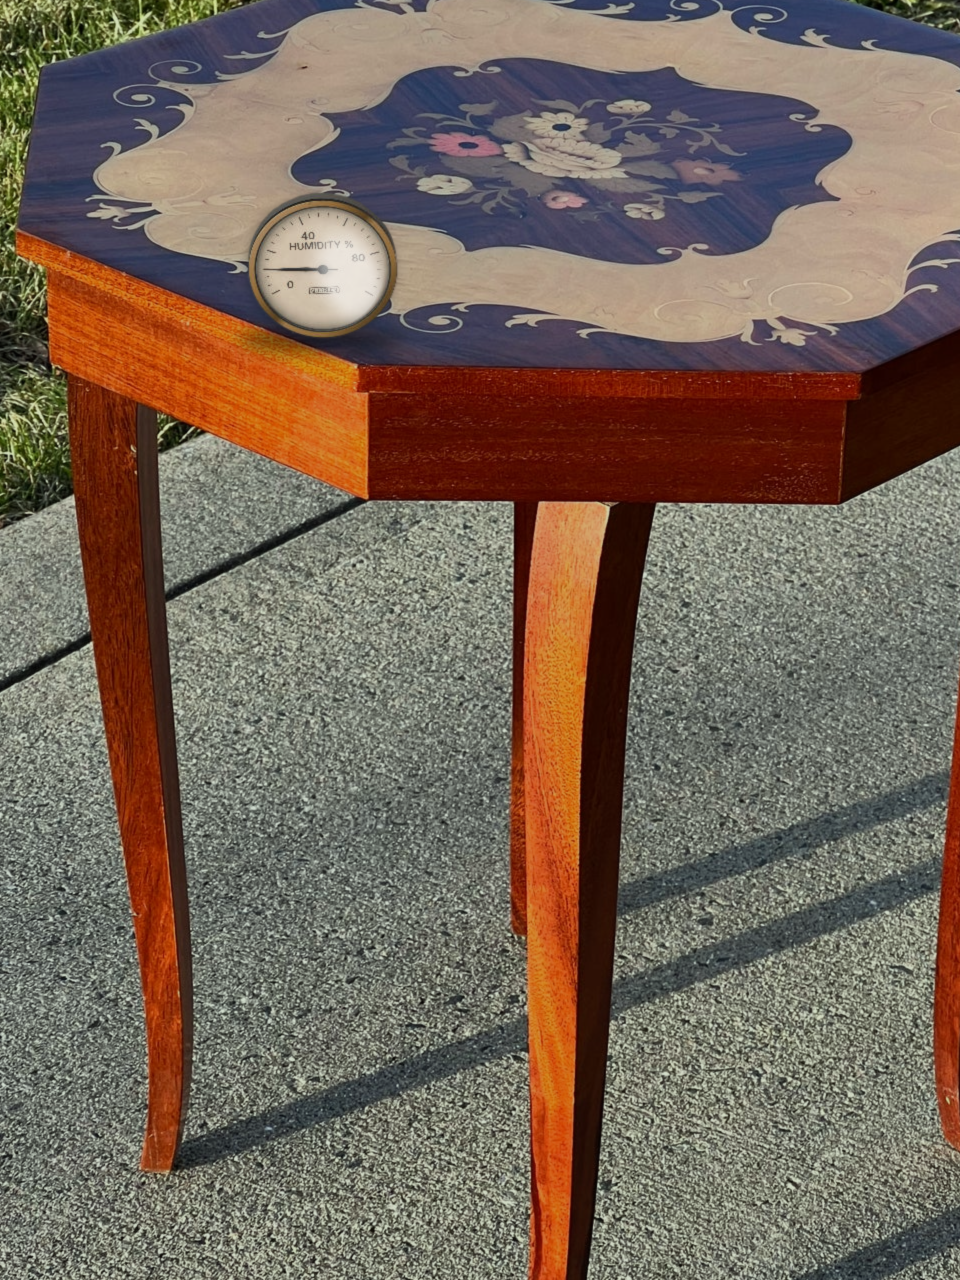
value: 12%
